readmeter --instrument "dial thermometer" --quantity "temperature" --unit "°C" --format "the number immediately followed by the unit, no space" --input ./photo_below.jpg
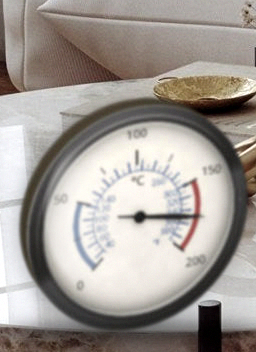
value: 175°C
